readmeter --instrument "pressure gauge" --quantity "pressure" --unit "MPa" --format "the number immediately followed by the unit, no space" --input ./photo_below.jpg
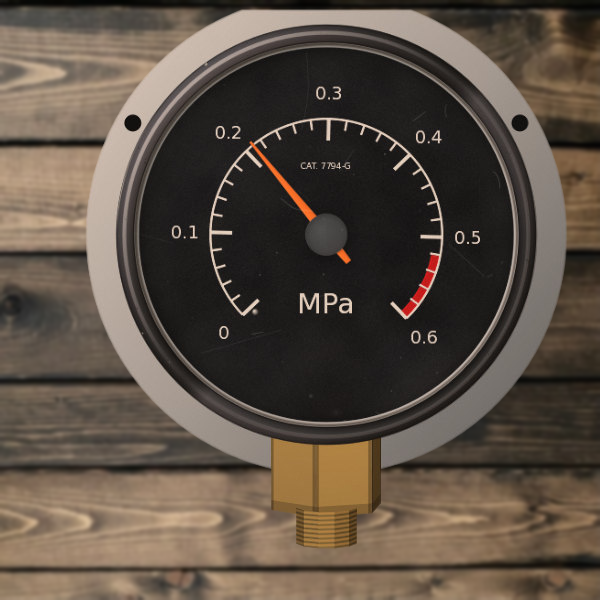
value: 0.21MPa
